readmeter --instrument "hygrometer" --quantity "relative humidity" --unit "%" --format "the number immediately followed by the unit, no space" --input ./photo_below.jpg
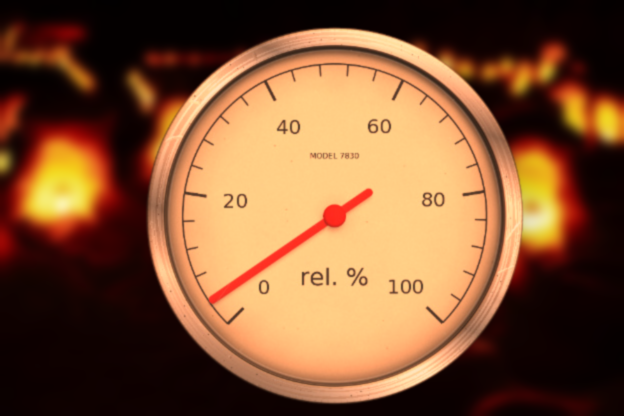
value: 4%
